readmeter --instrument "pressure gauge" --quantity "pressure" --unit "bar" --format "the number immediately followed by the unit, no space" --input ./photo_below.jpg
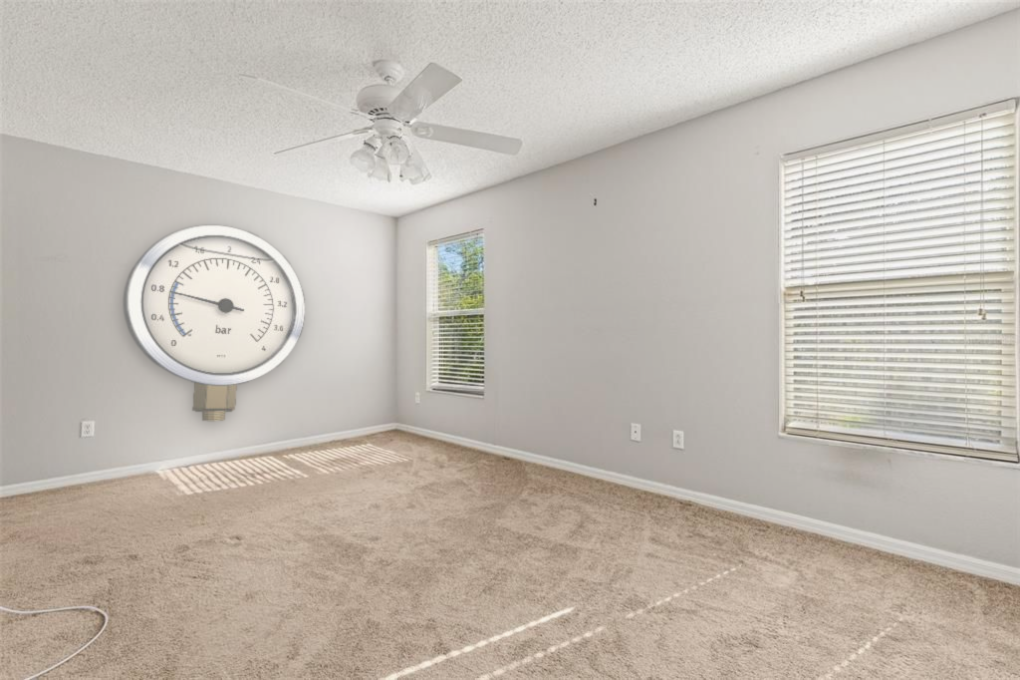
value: 0.8bar
